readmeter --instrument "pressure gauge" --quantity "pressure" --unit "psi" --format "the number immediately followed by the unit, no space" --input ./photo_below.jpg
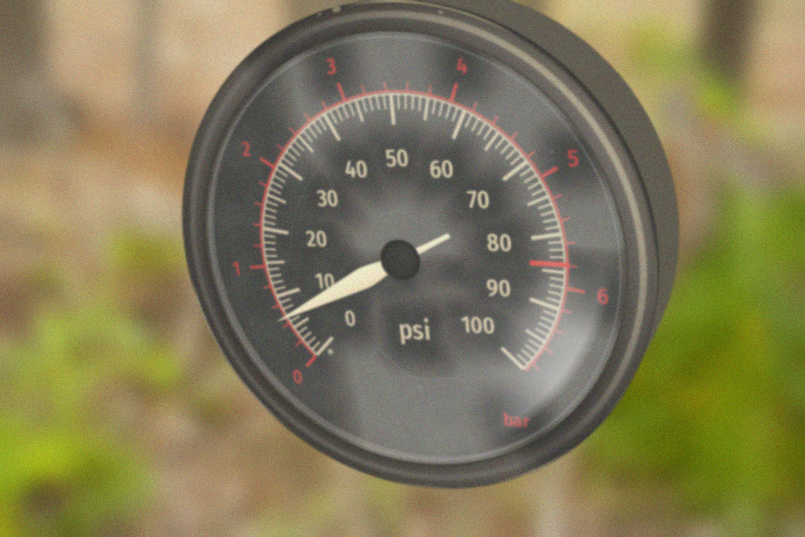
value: 7psi
